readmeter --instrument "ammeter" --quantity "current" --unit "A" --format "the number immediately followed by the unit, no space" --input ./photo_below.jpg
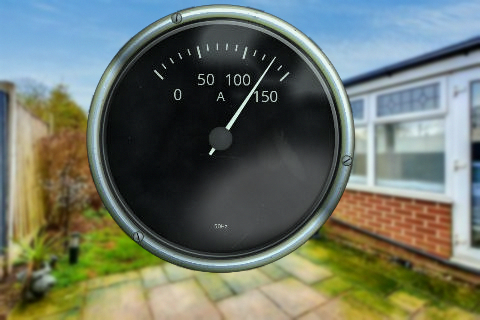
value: 130A
